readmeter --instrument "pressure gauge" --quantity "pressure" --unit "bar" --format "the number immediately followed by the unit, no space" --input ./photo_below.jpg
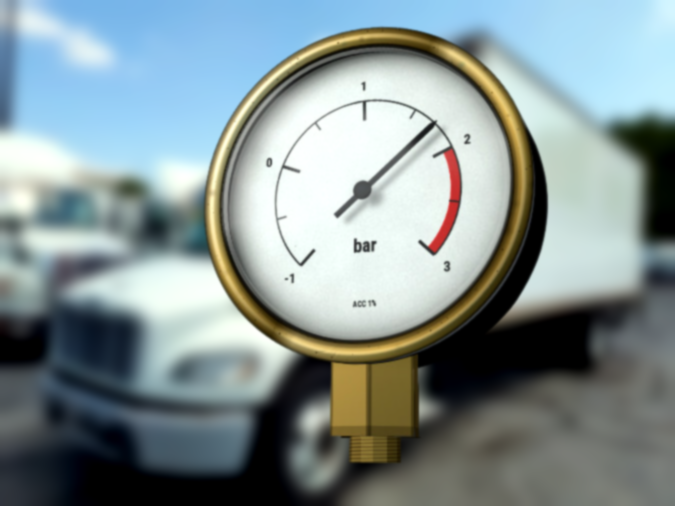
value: 1.75bar
